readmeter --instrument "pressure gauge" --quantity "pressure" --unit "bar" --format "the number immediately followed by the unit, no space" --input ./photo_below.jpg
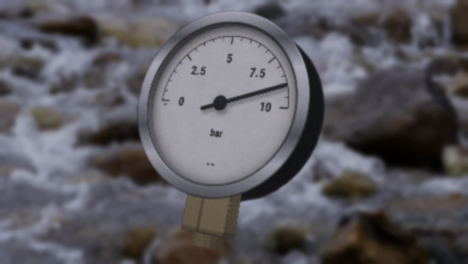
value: 9bar
